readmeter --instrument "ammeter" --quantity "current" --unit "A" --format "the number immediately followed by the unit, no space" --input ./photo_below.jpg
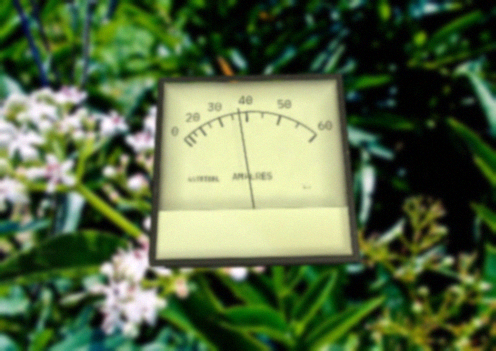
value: 37.5A
